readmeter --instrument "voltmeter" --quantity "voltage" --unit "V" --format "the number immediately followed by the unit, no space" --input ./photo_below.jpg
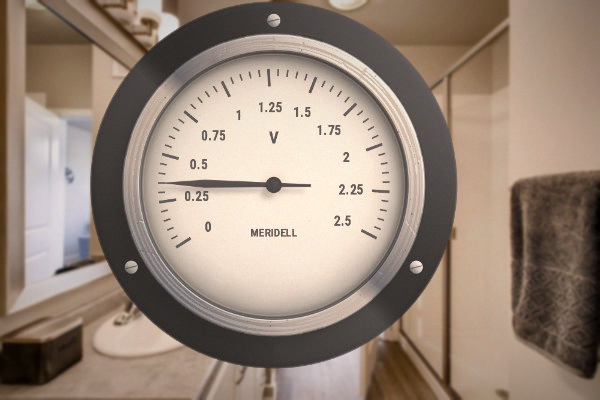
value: 0.35V
